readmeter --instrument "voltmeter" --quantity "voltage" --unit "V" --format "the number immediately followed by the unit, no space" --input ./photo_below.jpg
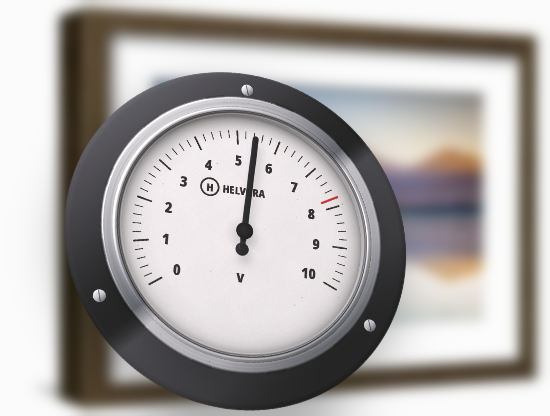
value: 5.4V
